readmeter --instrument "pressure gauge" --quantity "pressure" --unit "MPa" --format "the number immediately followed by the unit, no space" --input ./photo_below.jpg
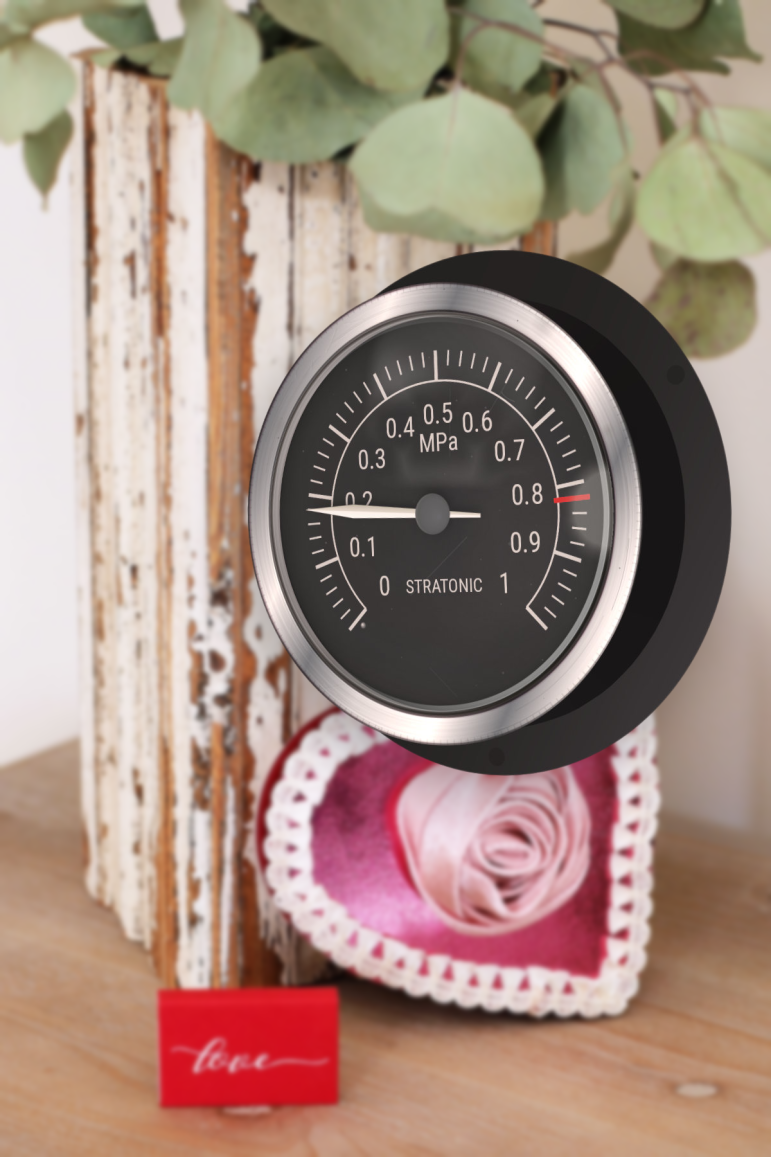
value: 0.18MPa
